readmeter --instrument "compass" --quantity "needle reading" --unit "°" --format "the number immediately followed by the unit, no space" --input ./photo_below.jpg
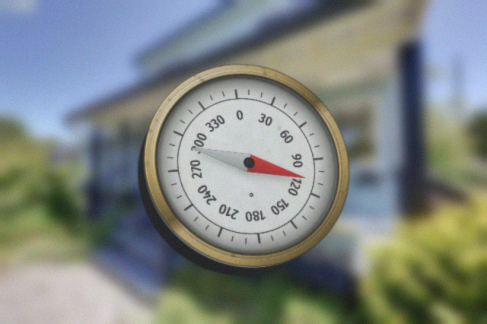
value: 110°
